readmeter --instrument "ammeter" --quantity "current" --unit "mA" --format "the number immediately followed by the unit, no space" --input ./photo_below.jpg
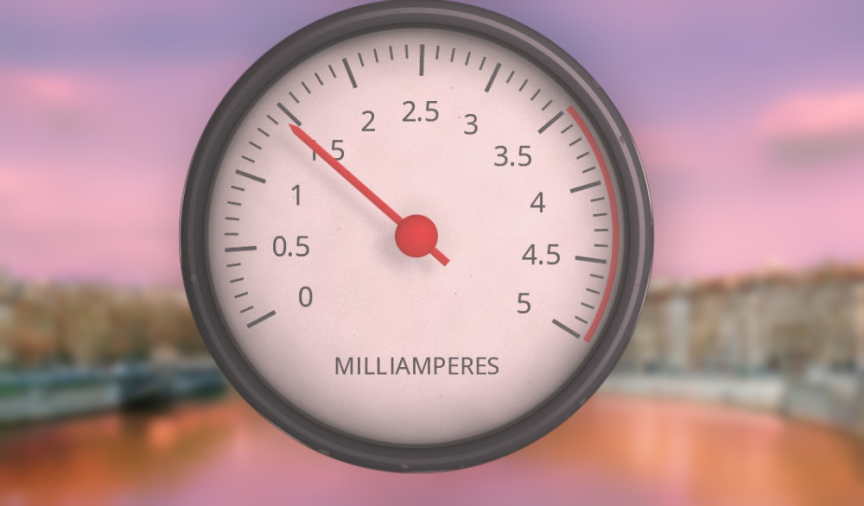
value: 1.45mA
